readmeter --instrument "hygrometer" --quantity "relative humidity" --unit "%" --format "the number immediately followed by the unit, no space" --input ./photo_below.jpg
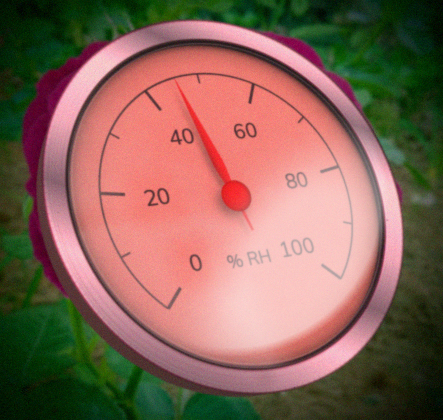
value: 45%
